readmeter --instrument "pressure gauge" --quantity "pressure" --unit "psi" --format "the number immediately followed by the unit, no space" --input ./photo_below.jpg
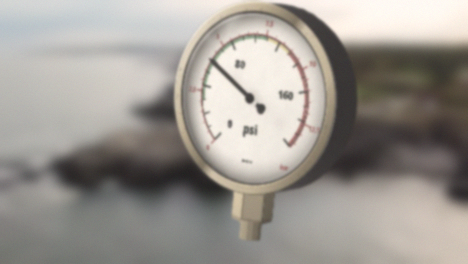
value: 60psi
